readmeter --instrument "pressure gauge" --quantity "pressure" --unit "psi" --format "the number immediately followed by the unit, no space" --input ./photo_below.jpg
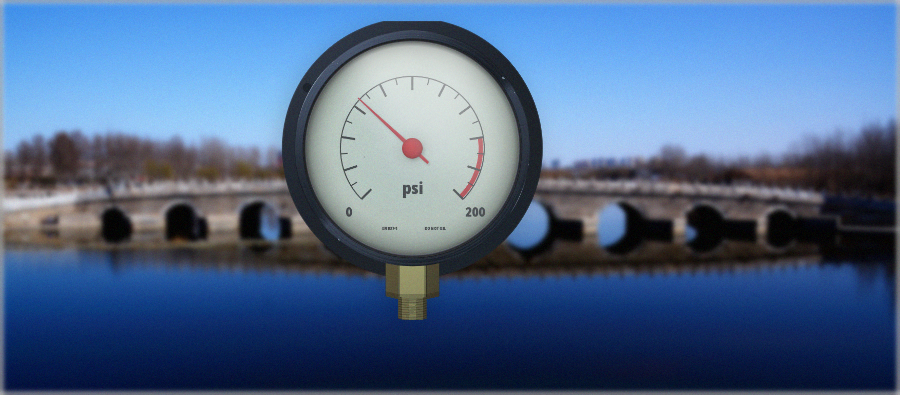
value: 65psi
